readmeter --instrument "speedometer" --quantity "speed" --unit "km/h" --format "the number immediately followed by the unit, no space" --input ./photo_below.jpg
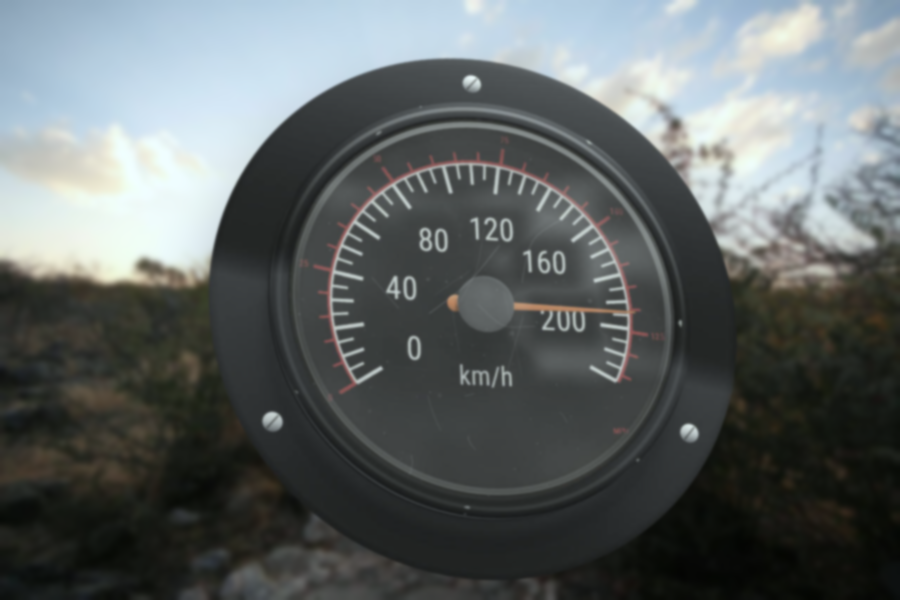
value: 195km/h
